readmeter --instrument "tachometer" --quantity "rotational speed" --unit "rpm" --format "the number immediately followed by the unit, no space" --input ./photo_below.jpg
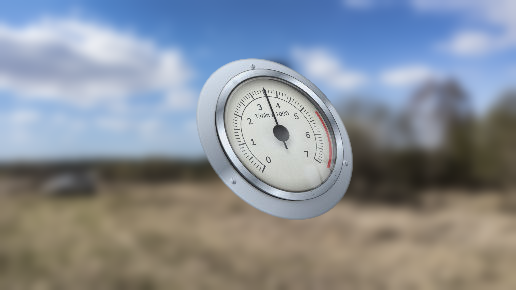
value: 3500rpm
